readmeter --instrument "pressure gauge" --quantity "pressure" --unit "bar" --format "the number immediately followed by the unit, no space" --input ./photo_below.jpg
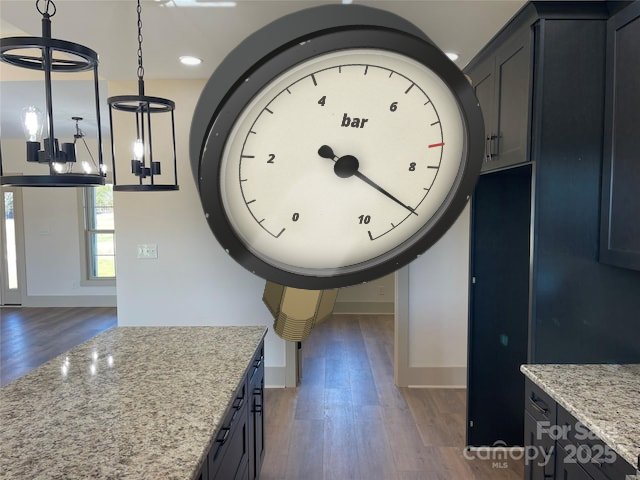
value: 9bar
